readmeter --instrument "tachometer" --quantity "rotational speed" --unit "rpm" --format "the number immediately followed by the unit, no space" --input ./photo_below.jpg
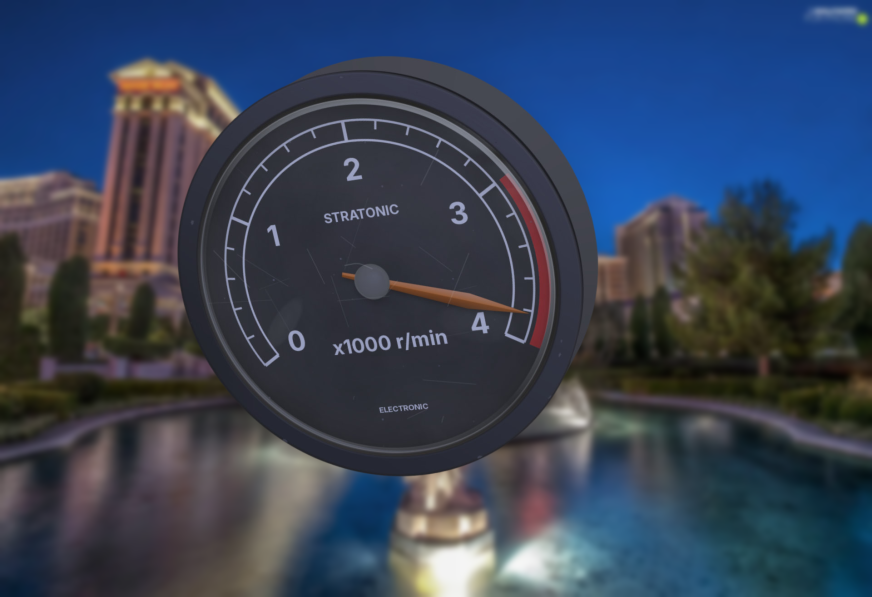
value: 3800rpm
